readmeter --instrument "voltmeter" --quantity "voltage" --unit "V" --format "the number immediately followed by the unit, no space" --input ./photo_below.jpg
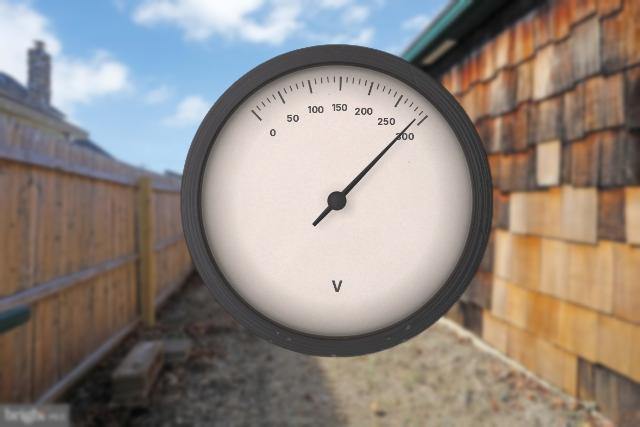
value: 290V
